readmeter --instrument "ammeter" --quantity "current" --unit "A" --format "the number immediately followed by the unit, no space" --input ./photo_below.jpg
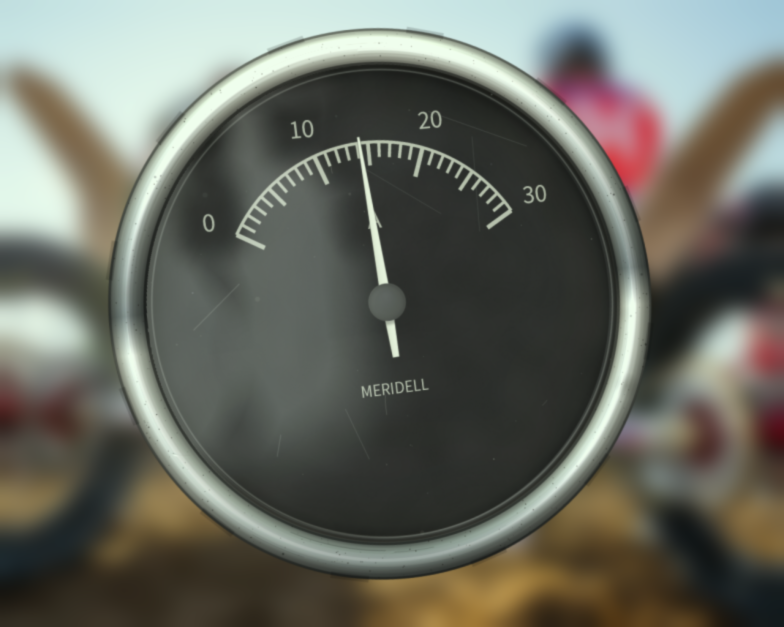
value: 14A
